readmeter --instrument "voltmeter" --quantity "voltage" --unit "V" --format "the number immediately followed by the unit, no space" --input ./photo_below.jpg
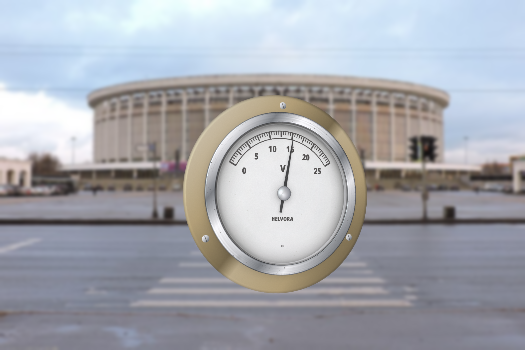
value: 15V
